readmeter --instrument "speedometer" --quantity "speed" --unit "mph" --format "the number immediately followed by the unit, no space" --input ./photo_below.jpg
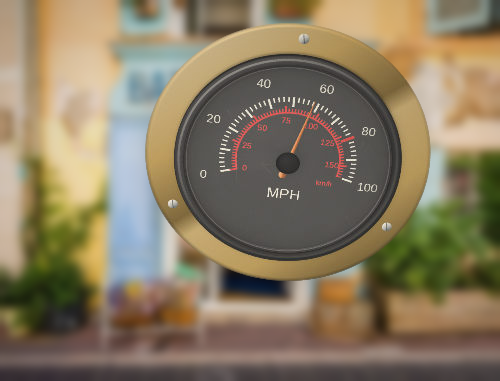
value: 58mph
